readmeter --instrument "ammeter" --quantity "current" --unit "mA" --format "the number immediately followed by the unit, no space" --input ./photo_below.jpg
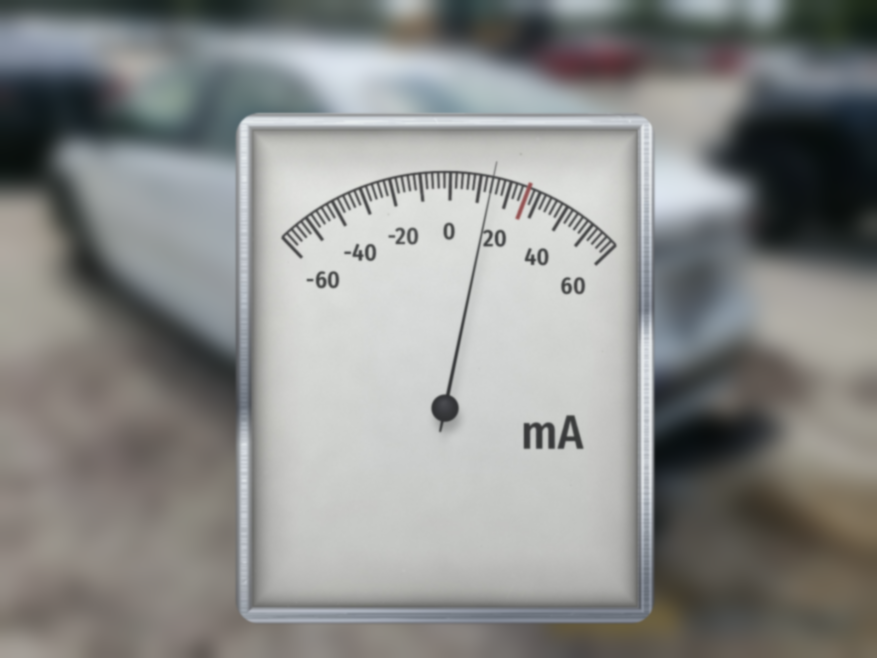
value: 14mA
